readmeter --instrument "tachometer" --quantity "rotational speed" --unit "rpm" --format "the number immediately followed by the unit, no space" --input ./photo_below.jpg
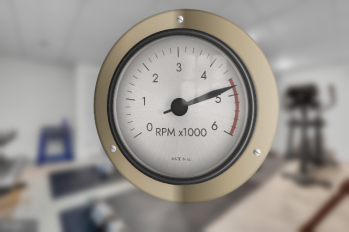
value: 4800rpm
